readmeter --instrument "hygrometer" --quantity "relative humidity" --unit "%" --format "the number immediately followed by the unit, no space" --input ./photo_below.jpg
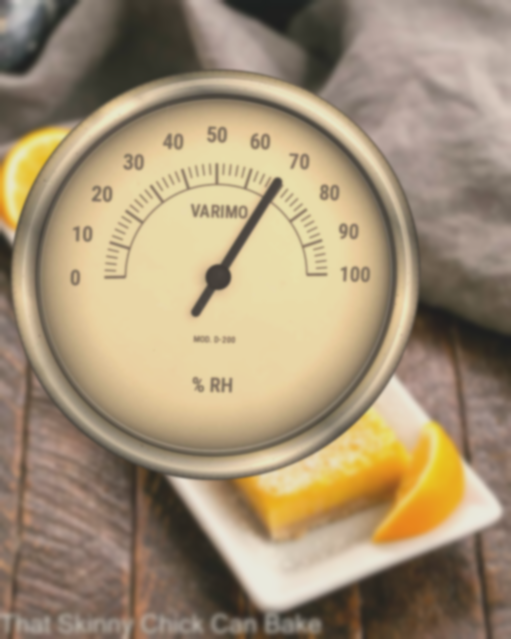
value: 68%
